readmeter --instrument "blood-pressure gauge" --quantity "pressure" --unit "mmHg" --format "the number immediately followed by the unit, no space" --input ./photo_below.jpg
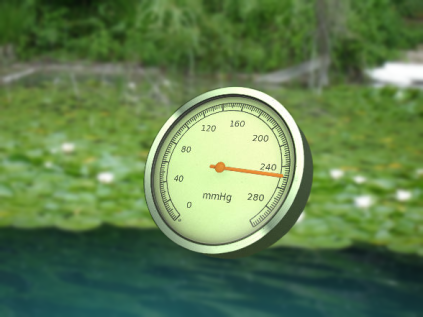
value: 250mmHg
